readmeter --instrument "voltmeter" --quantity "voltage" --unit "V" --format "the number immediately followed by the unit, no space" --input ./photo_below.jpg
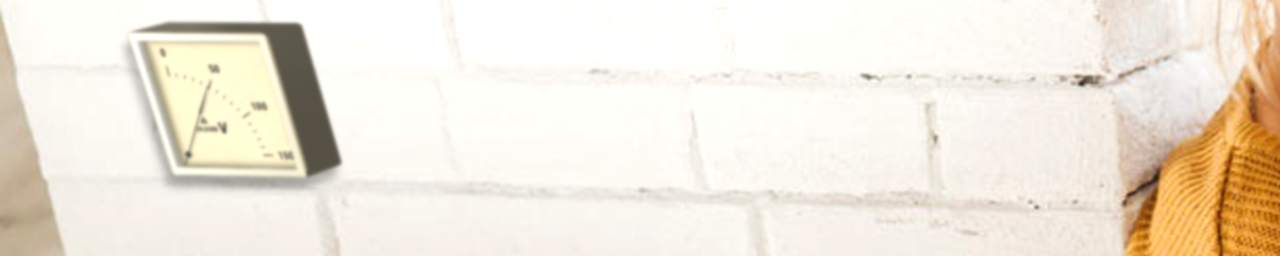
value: 50V
